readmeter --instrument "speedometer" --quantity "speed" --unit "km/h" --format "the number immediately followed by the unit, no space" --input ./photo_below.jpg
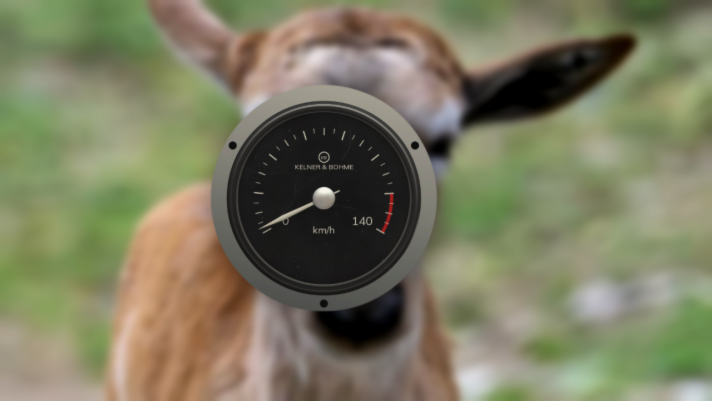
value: 2.5km/h
